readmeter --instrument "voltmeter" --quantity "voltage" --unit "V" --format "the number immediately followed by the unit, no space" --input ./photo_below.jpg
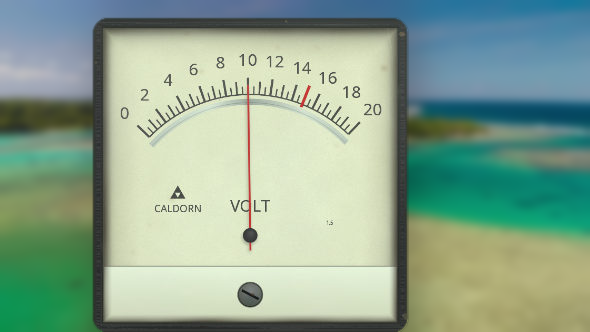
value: 10V
